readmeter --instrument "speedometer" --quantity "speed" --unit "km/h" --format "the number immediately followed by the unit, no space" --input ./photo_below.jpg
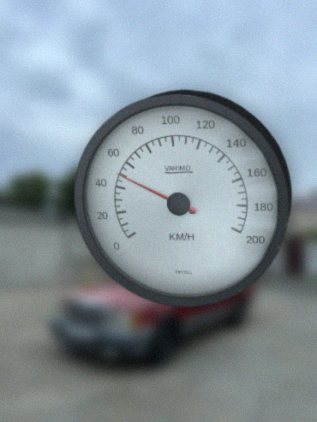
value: 50km/h
